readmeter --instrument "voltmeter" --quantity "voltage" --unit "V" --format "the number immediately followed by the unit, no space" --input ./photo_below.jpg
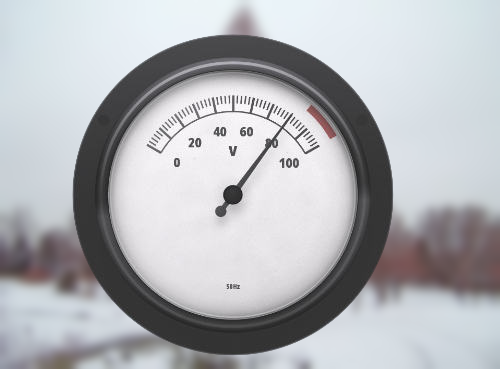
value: 80V
